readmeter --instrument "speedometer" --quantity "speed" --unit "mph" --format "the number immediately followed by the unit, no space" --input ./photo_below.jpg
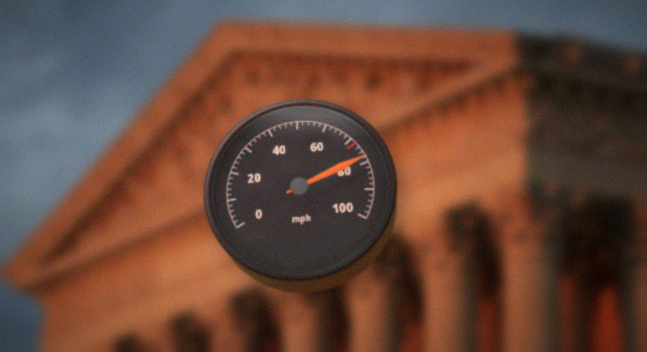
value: 78mph
